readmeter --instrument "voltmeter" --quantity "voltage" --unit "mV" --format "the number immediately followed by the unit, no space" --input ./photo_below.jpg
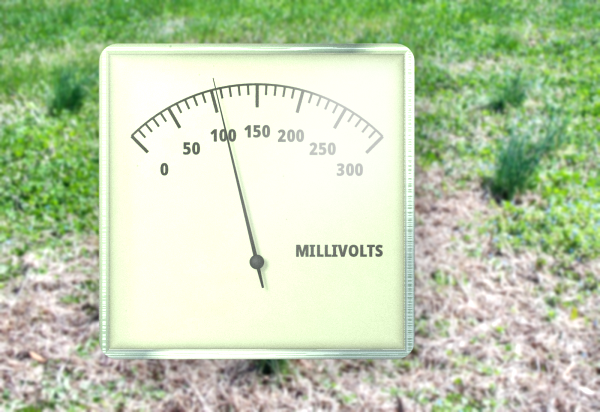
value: 105mV
